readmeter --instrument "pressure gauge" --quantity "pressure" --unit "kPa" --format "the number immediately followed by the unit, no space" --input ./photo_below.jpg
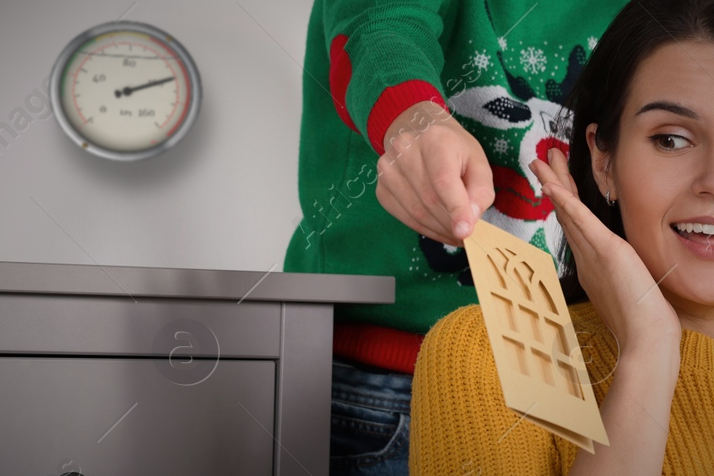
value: 120kPa
